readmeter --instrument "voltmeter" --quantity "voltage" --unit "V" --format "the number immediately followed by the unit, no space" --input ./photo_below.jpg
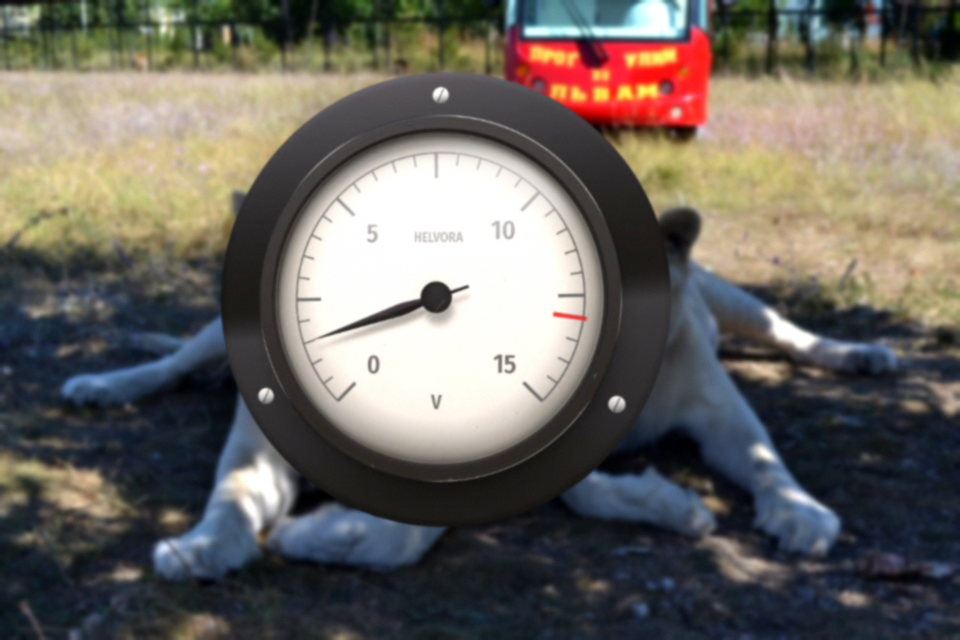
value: 1.5V
